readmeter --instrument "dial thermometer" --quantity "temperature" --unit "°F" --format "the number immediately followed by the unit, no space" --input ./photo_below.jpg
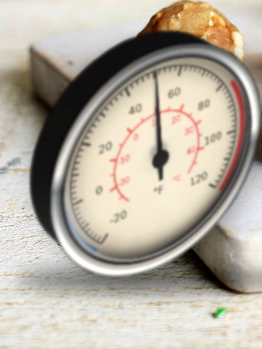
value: 50°F
